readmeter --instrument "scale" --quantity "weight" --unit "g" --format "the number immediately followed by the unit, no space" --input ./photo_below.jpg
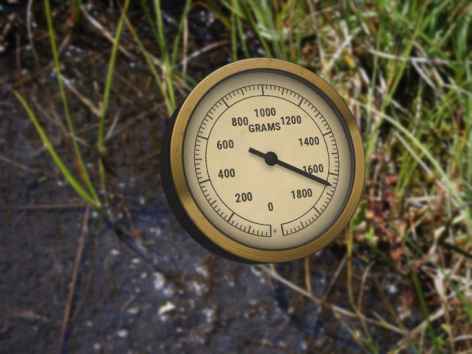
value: 1660g
